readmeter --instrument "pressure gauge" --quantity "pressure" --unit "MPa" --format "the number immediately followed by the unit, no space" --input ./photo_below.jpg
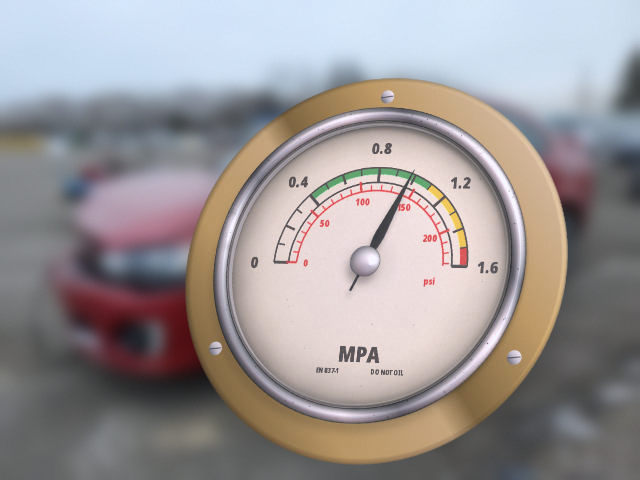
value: 1MPa
